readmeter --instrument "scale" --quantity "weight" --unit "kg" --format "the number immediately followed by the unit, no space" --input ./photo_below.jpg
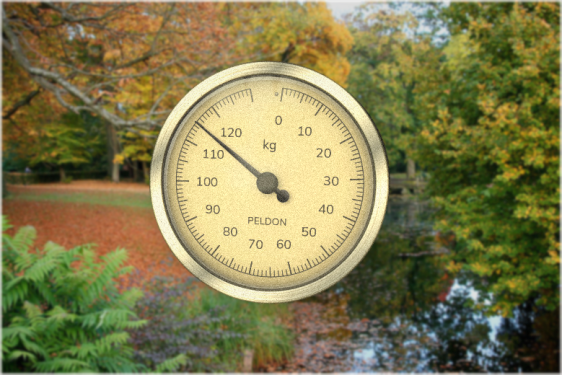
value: 115kg
